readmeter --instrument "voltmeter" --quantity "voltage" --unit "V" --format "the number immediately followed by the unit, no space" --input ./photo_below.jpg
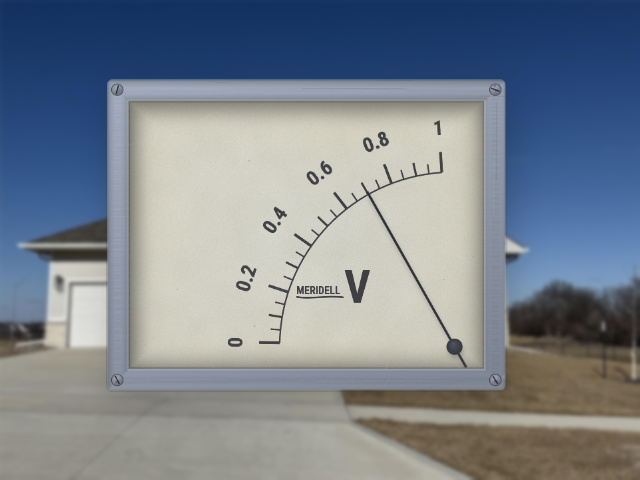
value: 0.7V
